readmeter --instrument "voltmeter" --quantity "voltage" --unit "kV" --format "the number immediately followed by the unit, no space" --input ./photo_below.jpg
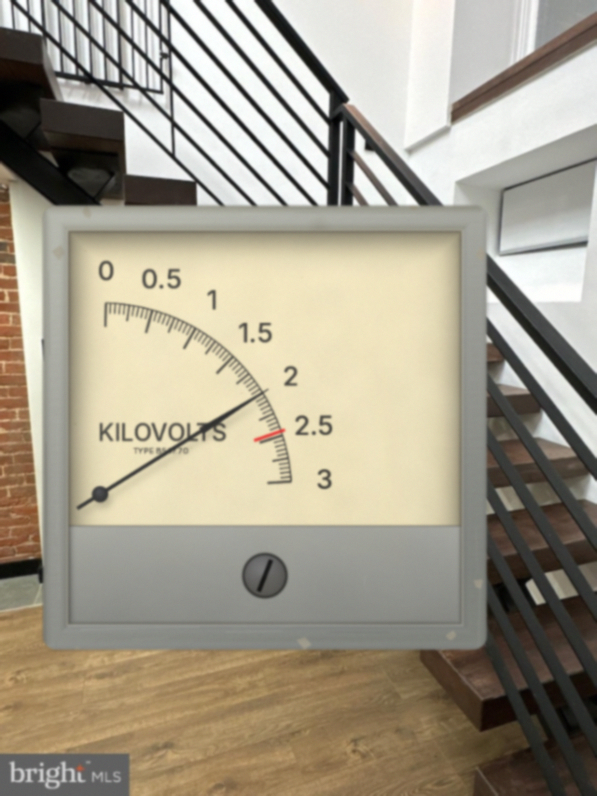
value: 2kV
